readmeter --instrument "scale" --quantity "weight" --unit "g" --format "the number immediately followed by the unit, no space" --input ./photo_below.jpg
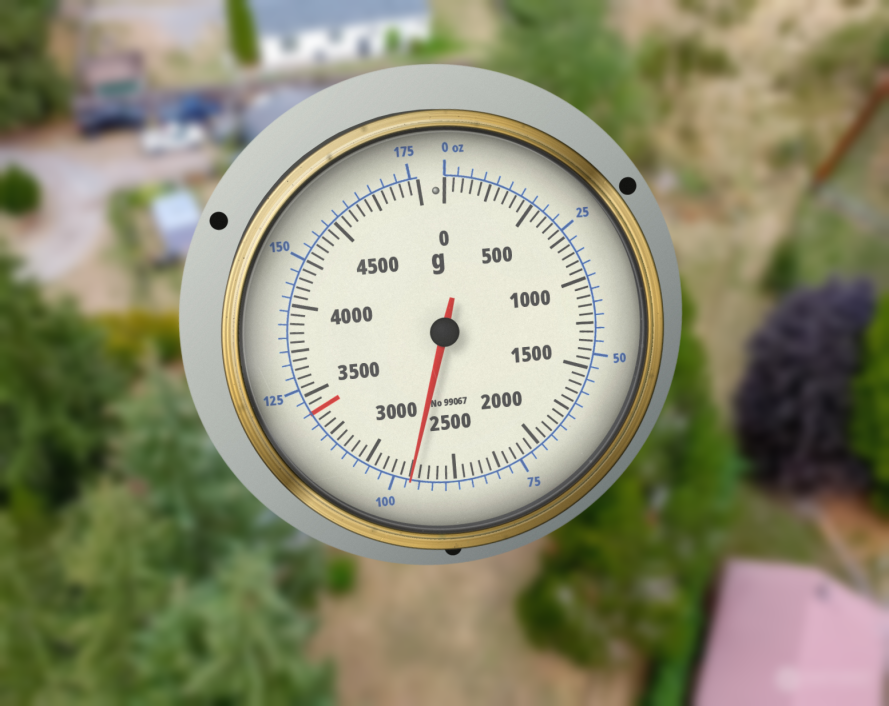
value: 2750g
